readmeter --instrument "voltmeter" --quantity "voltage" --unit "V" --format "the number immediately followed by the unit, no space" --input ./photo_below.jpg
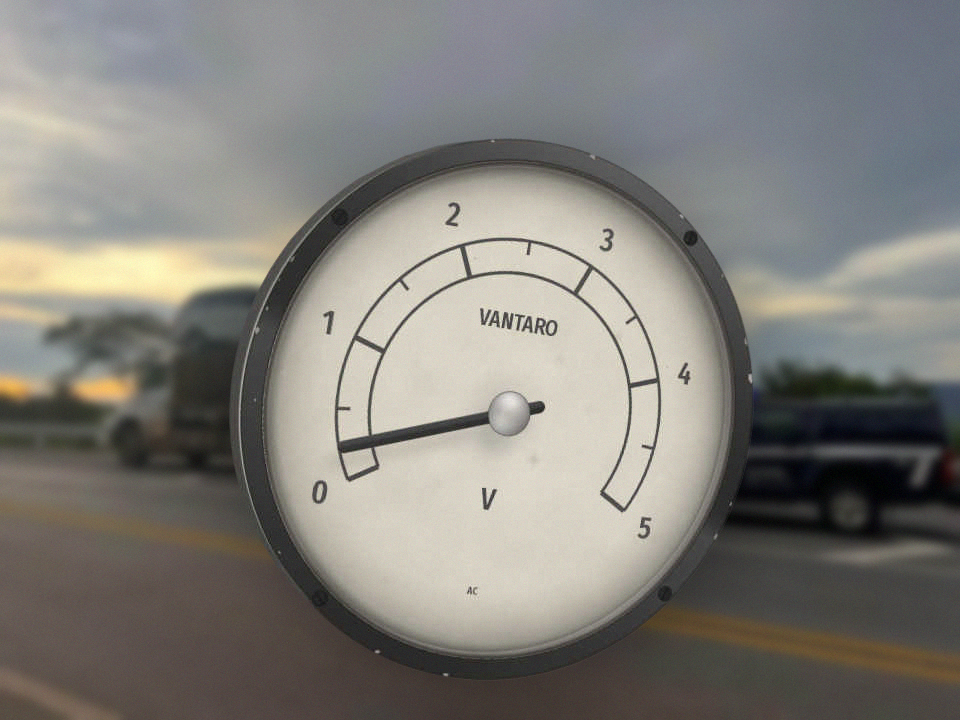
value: 0.25V
